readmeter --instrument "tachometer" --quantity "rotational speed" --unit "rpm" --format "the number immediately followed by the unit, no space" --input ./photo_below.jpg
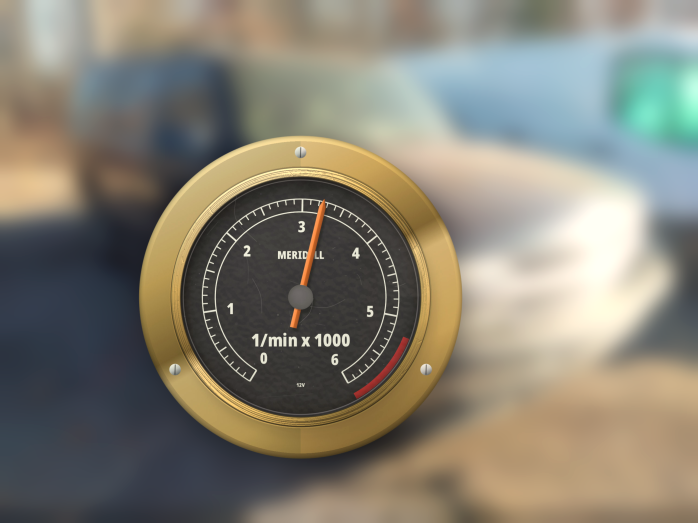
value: 3250rpm
